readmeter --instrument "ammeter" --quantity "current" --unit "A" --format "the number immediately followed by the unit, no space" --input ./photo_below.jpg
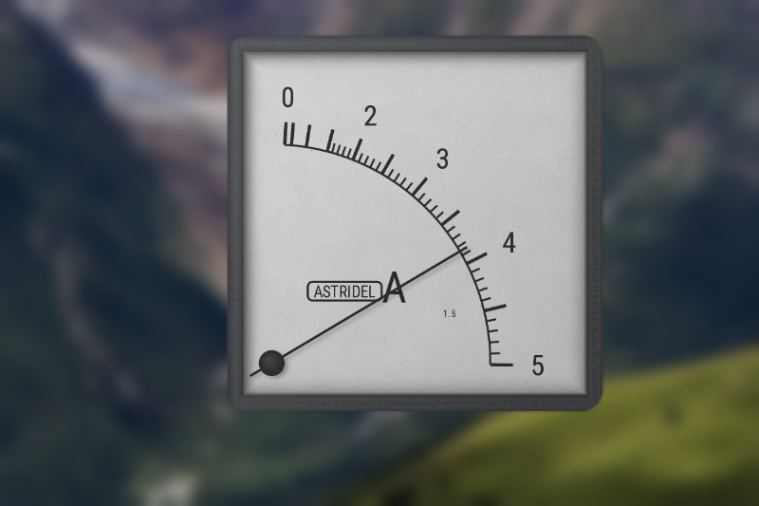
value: 3.85A
